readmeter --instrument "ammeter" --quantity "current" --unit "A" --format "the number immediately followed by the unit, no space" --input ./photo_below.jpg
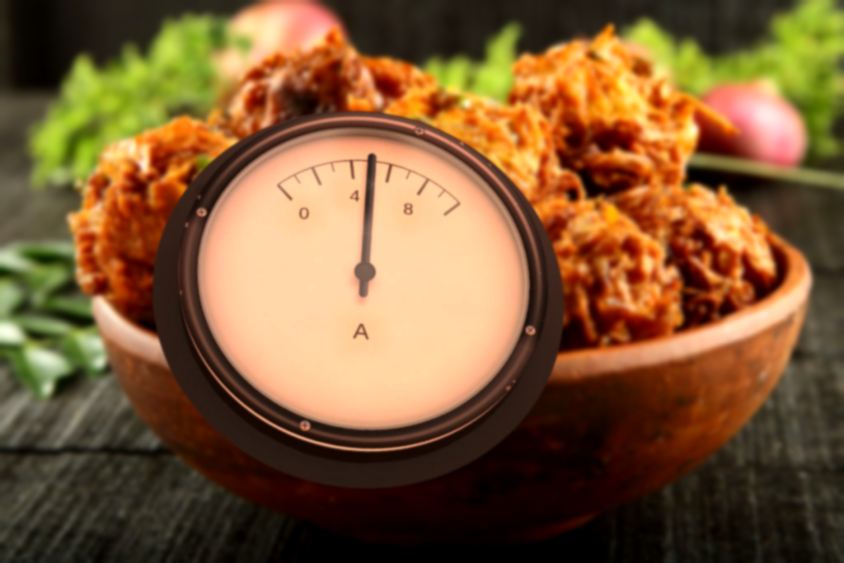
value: 5A
